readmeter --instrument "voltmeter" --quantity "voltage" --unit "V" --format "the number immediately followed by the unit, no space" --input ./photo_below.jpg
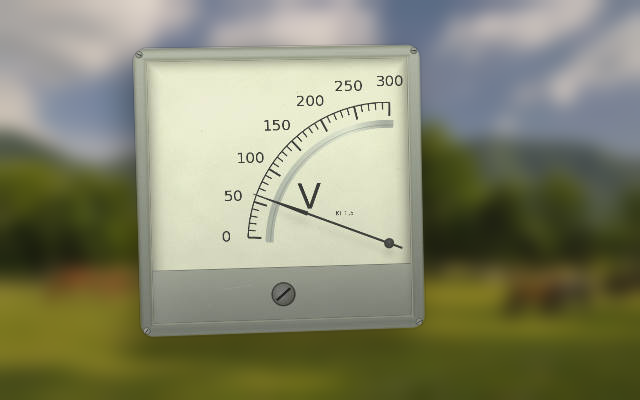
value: 60V
